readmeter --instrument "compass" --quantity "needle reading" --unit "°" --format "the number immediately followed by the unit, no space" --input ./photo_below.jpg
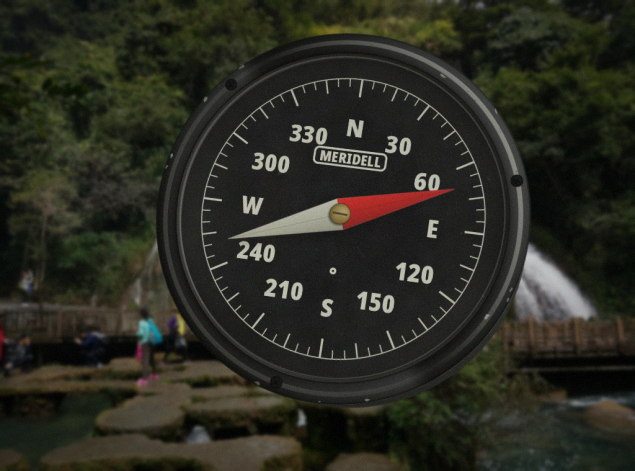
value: 70°
